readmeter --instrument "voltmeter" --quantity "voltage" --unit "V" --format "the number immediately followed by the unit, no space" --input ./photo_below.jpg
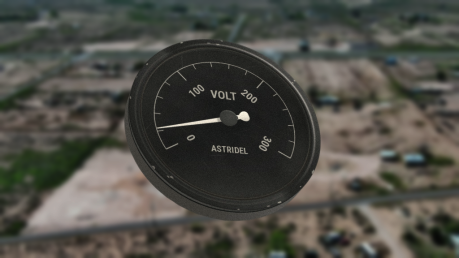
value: 20V
